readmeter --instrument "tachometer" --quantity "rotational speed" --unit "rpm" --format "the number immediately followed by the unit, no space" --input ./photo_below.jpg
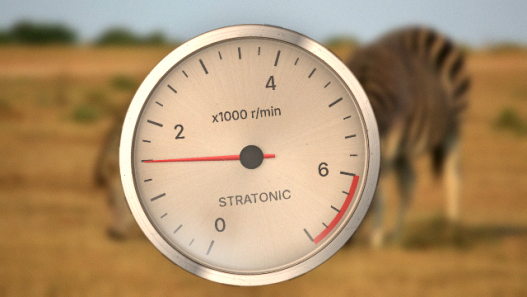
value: 1500rpm
